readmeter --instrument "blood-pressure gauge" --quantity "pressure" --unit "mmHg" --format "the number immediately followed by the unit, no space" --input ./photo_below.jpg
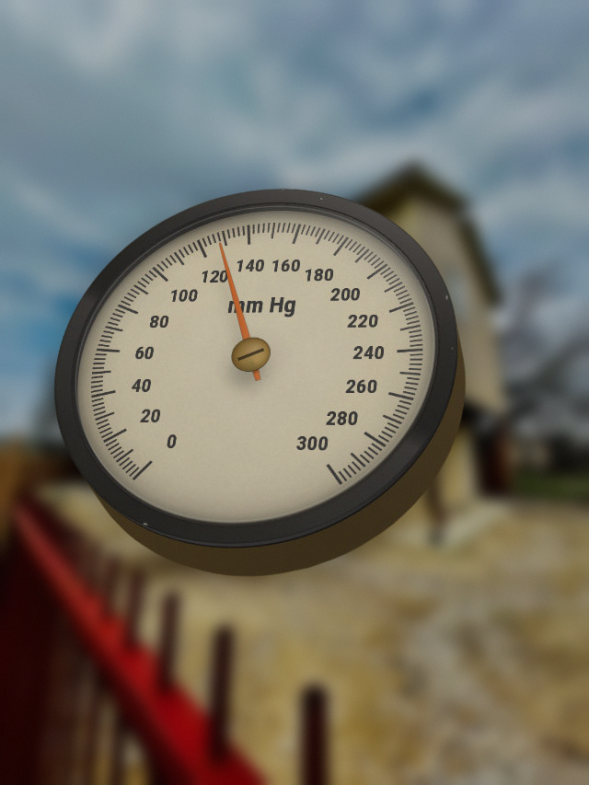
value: 128mmHg
